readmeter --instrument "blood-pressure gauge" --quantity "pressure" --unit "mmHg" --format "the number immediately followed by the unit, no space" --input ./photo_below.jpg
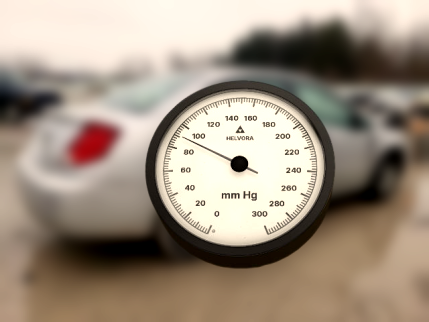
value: 90mmHg
